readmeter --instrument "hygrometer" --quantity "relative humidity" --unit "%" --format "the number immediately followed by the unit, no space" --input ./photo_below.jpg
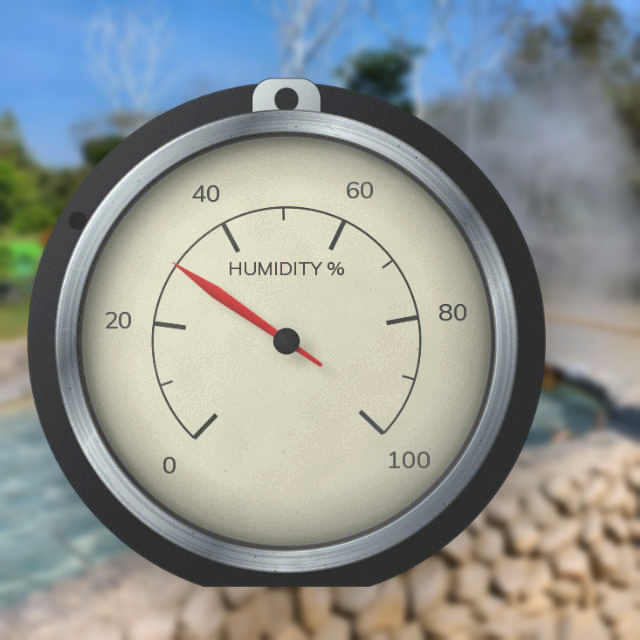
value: 30%
